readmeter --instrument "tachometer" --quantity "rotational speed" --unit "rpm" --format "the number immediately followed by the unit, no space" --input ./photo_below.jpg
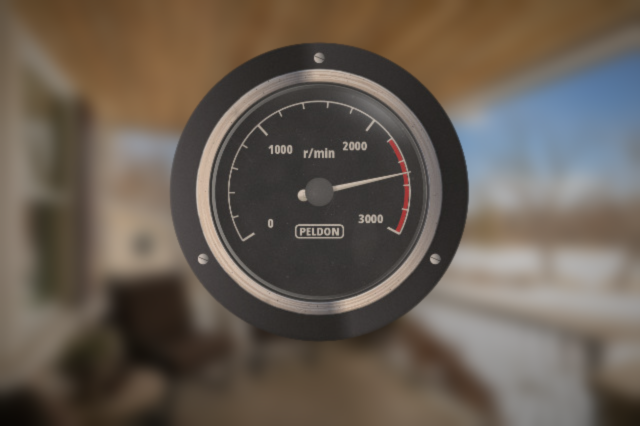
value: 2500rpm
